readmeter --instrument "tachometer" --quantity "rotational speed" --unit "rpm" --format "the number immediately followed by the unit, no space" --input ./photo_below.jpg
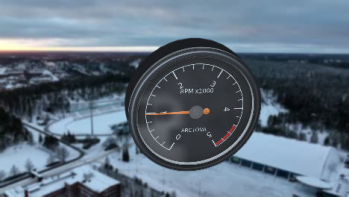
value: 1000rpm
